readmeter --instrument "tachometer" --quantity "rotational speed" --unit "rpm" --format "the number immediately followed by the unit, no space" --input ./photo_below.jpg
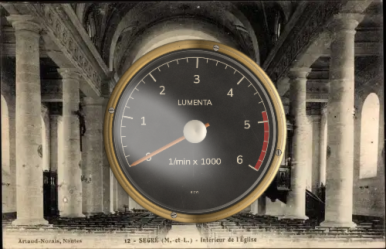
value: 0rpm
